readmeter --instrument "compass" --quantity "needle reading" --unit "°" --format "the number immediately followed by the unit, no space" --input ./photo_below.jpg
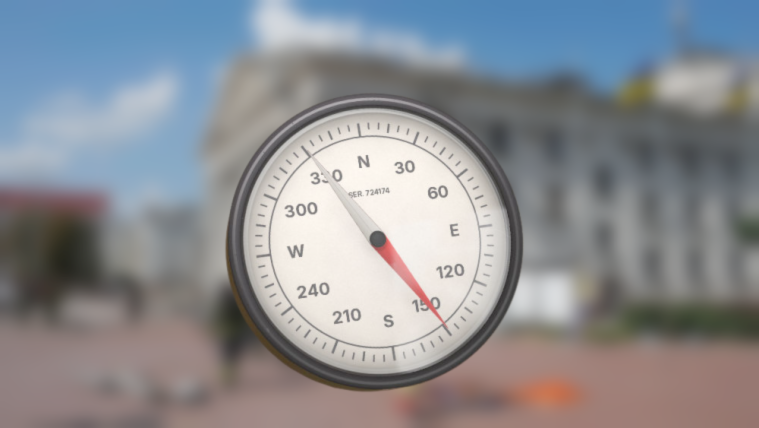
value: 150°
